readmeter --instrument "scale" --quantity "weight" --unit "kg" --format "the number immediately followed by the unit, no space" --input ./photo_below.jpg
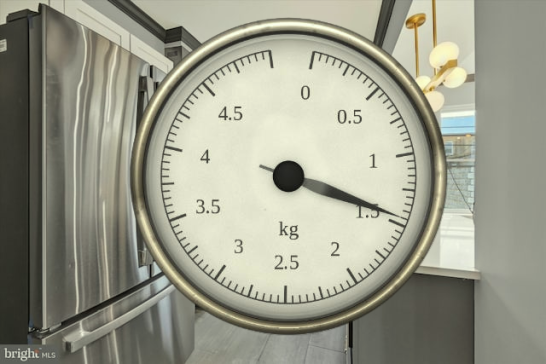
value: 1.45kg
